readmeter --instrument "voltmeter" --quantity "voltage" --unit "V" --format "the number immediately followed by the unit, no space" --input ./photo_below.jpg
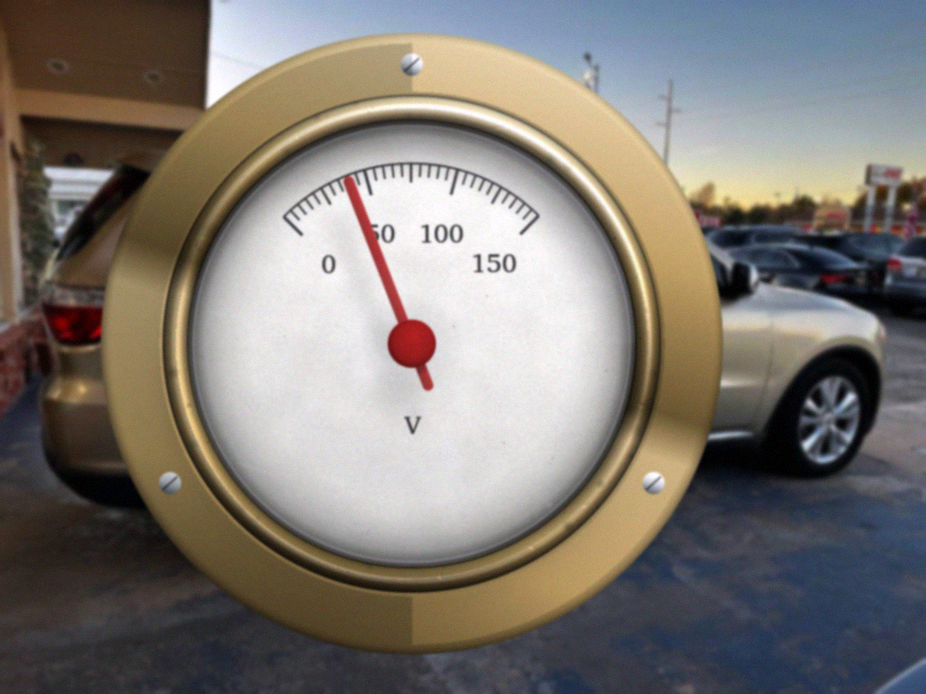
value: 40V
